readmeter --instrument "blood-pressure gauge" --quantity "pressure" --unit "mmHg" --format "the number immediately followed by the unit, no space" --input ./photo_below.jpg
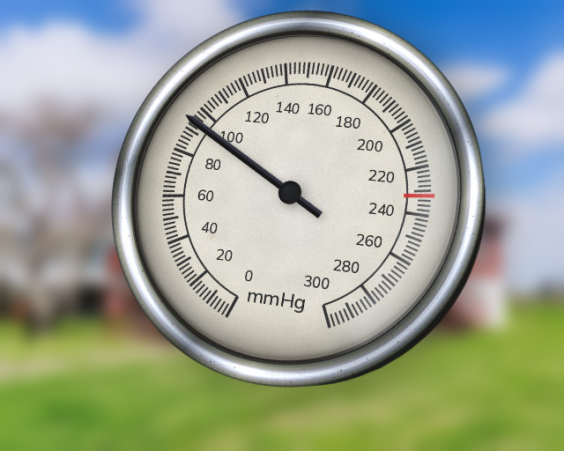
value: 94mmHg
